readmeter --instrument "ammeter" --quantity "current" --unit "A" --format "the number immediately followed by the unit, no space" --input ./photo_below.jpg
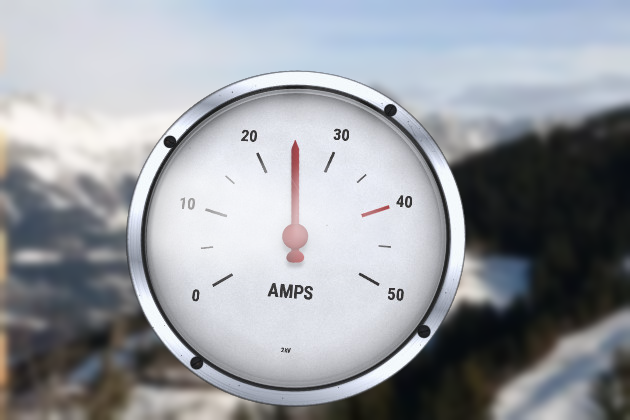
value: 25A
